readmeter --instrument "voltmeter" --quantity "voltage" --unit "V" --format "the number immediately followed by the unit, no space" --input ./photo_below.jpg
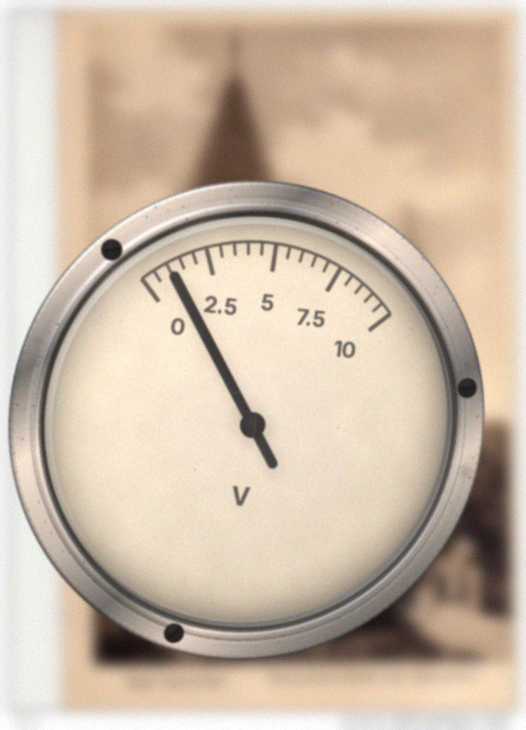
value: 1V
